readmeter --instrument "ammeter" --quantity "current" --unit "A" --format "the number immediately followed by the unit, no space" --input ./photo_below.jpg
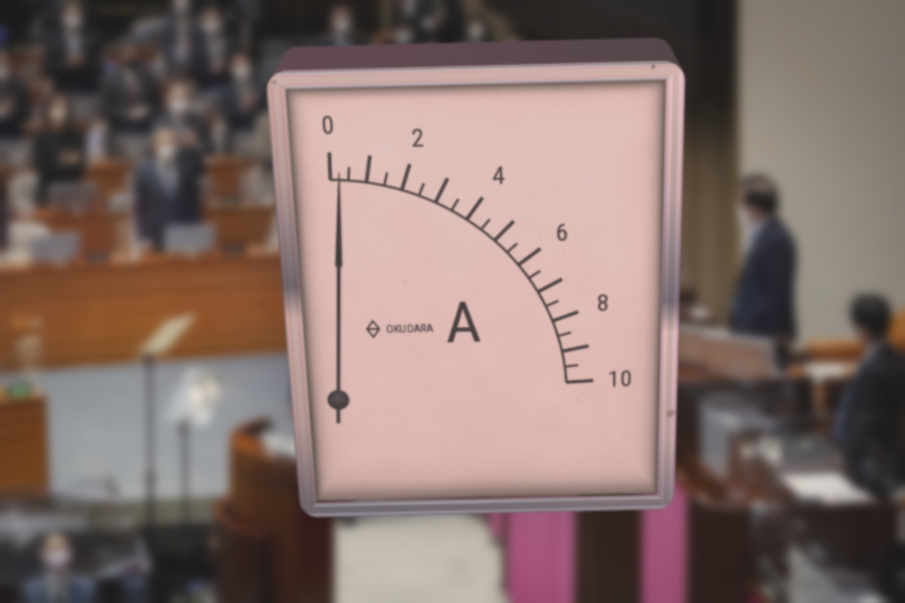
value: 0.25A
